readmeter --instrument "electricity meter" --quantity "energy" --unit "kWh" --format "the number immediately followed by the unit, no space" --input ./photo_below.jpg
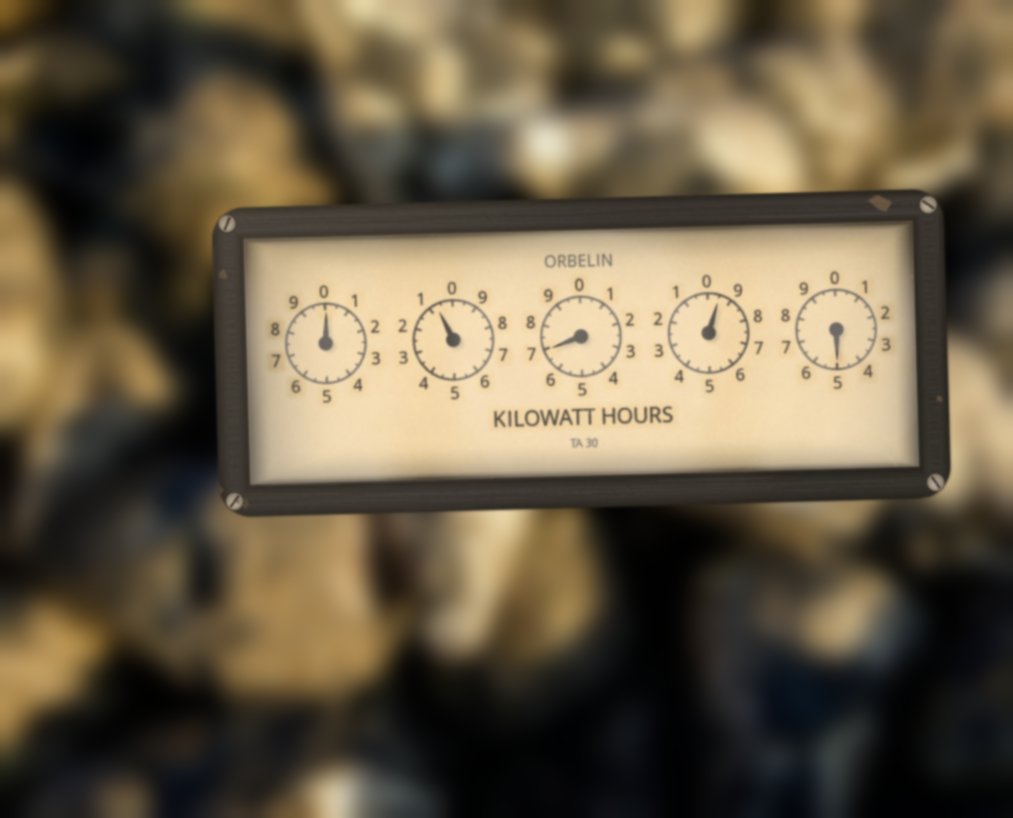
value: 695kWh
